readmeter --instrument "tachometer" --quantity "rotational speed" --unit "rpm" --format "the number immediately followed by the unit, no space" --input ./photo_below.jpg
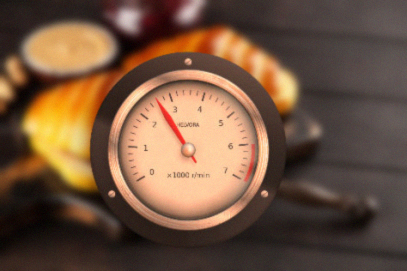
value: 2600rpm
